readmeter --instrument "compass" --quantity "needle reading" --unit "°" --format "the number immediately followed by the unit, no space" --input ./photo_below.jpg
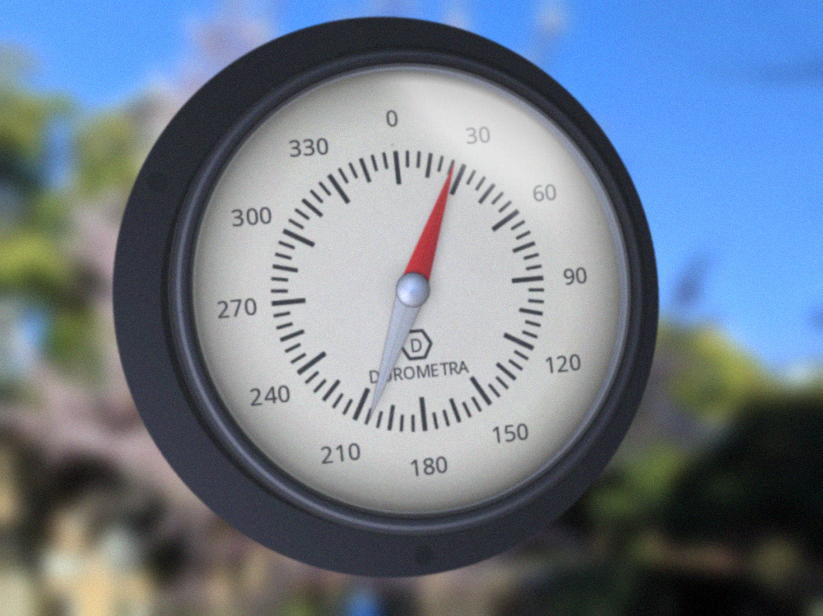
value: 25°
